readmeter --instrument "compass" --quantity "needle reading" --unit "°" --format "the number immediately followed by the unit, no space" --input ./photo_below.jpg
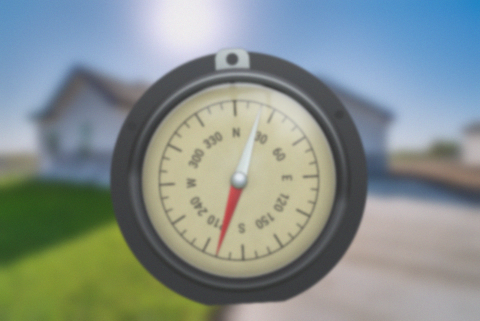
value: 200°
